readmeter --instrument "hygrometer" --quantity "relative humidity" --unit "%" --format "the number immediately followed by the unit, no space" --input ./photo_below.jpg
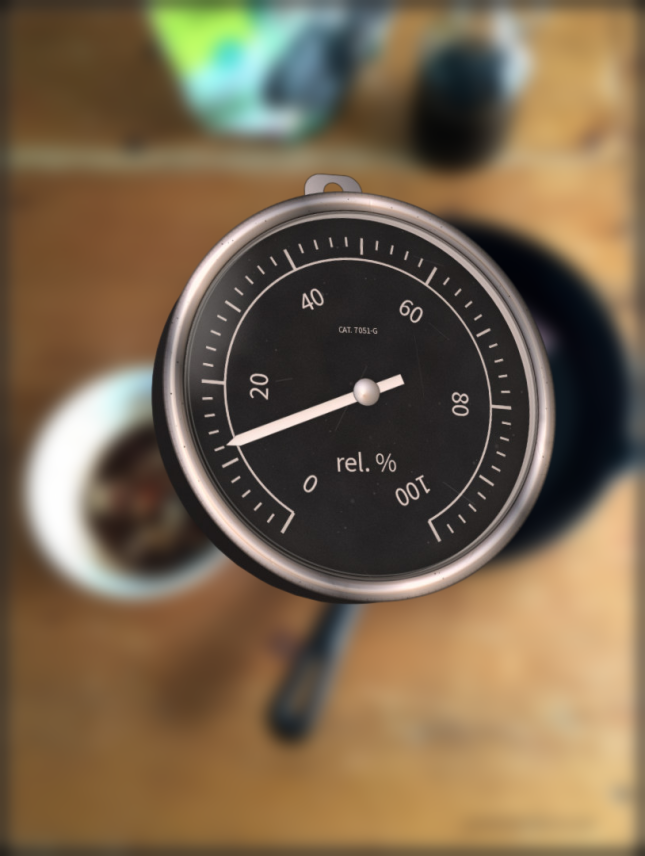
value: 12%
